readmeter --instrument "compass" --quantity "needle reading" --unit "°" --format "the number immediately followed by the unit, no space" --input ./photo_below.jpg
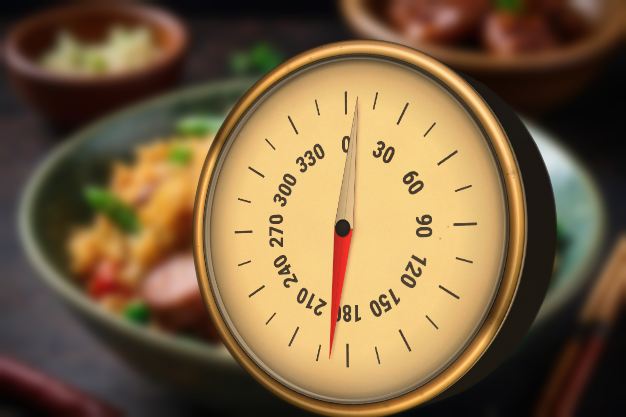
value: 187.5°
